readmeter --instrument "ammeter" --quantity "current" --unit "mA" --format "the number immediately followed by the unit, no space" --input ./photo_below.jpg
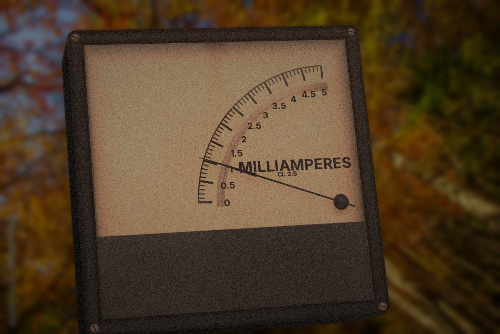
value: 1mA
